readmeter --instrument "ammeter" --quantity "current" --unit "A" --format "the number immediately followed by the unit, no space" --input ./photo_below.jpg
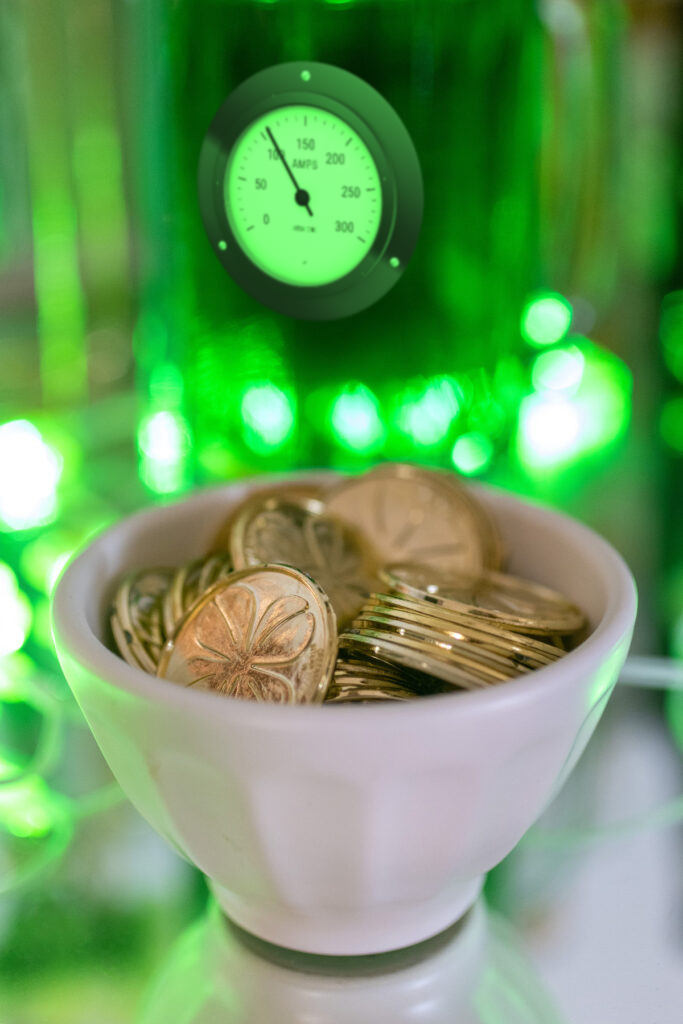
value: 110A
